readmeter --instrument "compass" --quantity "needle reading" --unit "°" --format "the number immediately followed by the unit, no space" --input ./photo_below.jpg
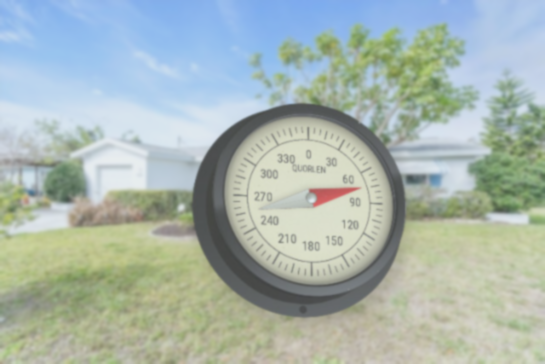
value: 75°
